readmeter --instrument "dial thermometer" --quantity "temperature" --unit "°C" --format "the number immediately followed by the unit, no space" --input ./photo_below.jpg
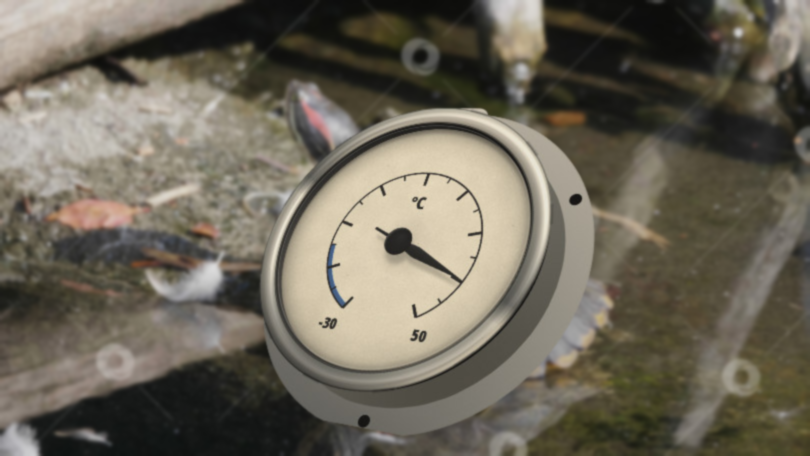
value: 40°C
